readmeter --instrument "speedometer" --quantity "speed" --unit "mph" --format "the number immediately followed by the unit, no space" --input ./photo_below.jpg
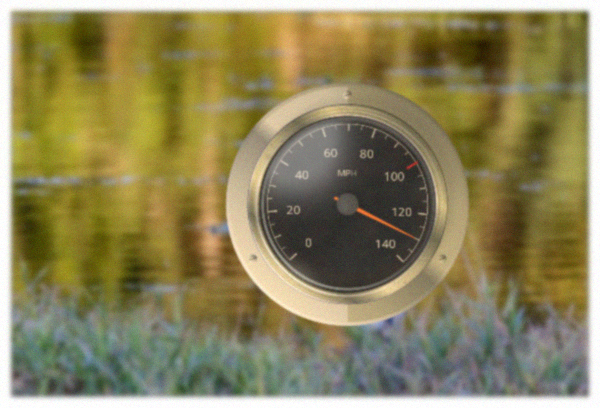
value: 130mph
